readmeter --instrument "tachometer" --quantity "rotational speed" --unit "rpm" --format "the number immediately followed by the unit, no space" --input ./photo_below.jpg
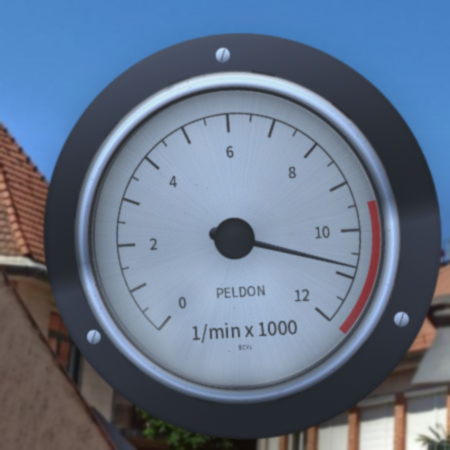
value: 10750rpm
